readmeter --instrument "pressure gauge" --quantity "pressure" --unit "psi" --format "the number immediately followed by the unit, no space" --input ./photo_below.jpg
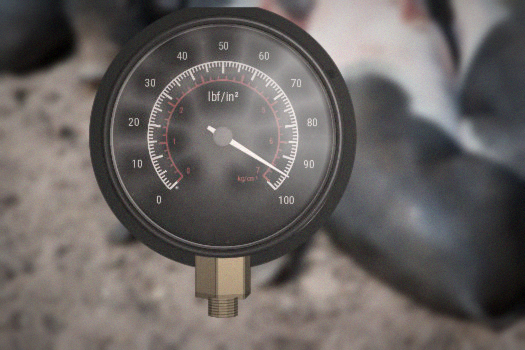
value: 95psi
